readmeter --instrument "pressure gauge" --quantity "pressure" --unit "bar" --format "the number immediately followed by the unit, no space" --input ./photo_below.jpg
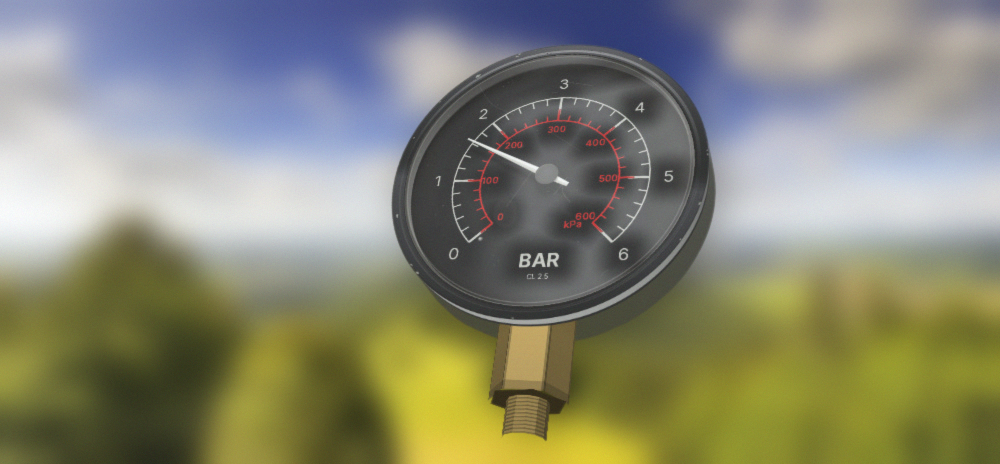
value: 1.6bar
